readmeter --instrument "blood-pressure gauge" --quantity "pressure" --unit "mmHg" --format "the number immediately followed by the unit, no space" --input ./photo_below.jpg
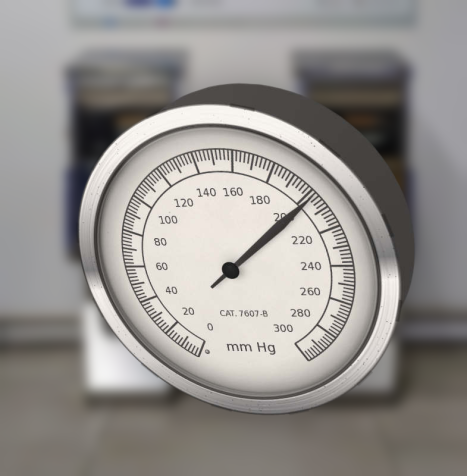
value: 202mmHg
